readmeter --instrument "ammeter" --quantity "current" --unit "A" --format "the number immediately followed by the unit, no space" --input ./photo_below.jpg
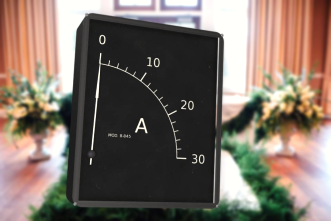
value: 0A
